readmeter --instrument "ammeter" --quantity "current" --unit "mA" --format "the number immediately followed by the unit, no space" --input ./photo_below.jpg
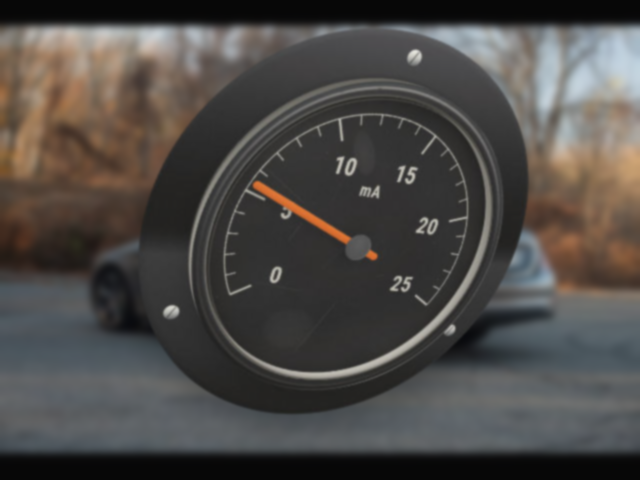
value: 5.5mA
